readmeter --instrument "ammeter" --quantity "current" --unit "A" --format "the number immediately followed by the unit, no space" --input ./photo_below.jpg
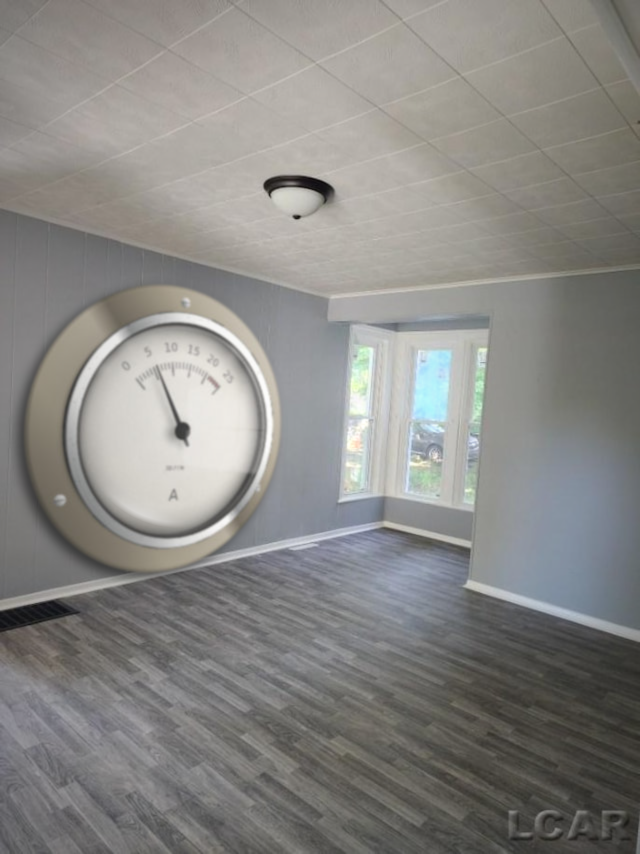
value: 5A
